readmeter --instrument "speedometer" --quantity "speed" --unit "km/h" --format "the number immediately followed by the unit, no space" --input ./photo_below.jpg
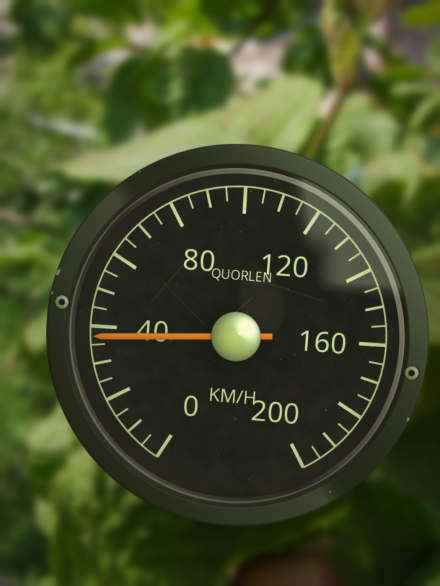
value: 37.5km/h
